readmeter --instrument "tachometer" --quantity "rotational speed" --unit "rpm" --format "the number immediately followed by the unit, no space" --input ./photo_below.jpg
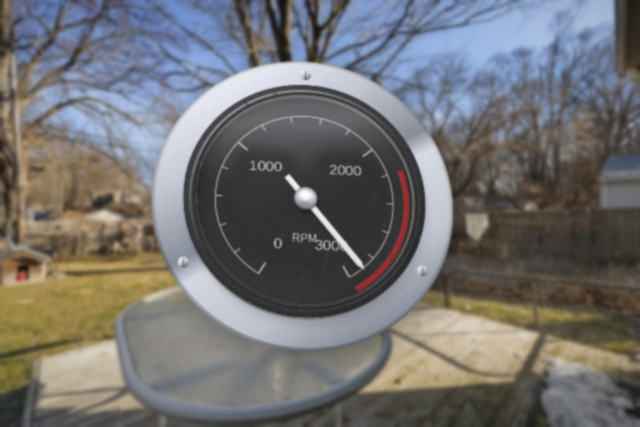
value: 2900rpm
